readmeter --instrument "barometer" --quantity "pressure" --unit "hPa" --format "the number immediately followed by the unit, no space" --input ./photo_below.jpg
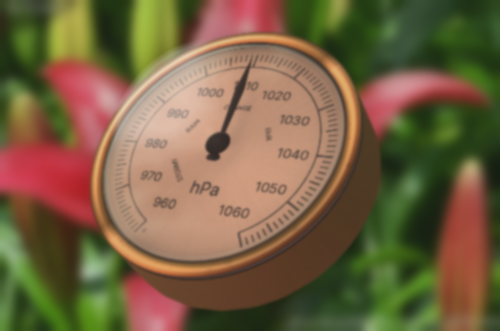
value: 1010hPa
